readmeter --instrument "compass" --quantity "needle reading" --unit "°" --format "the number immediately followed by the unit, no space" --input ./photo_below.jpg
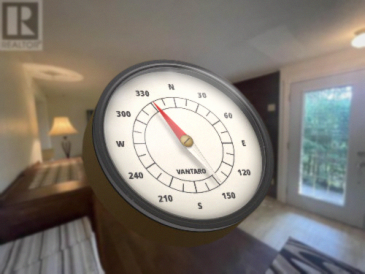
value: 330°
